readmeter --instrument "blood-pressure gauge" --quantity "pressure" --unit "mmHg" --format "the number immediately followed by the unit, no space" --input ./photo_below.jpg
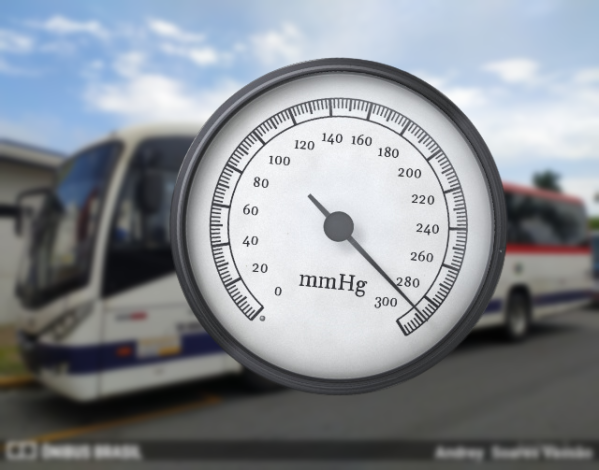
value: 288mmHg
